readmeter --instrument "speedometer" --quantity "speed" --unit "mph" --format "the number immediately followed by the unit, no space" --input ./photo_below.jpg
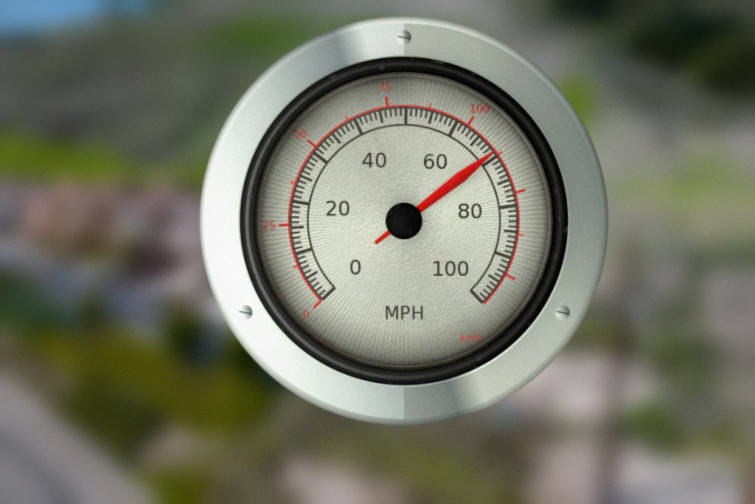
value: 69mph
